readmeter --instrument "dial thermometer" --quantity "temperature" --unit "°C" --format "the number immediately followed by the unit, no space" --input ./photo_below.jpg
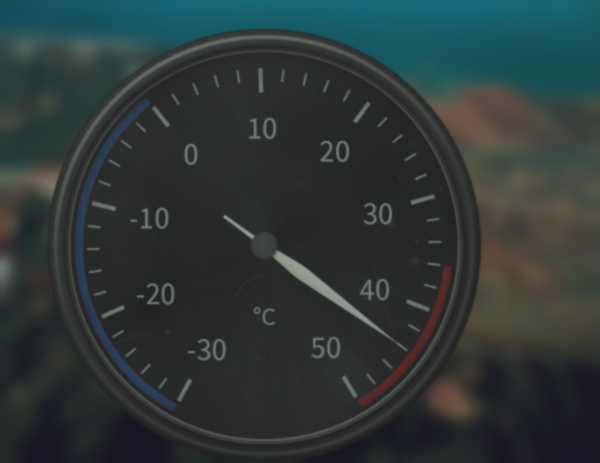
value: 44°C
